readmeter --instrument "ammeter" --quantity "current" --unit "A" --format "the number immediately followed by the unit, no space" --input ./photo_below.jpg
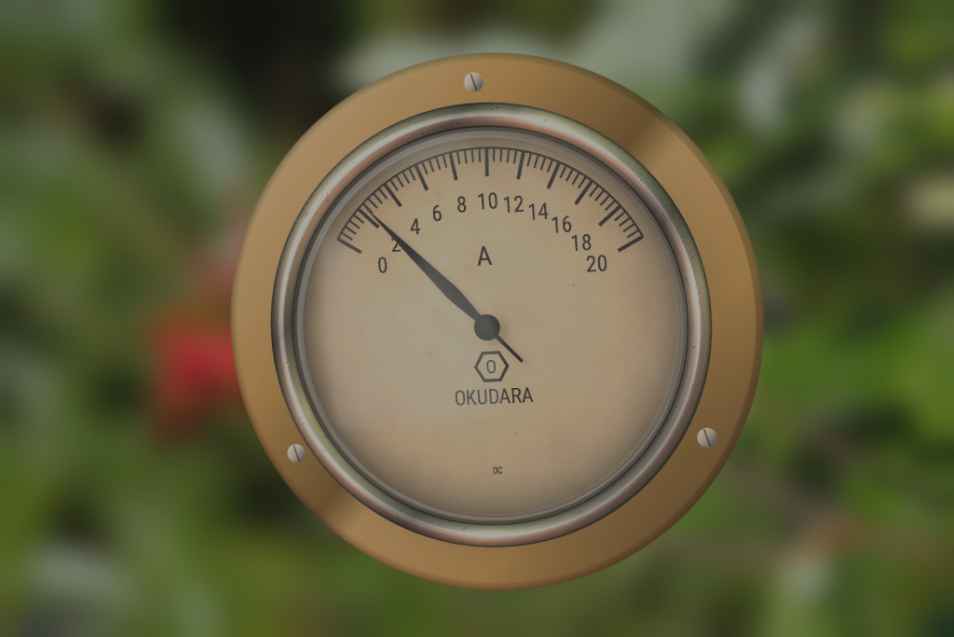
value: 2.4A
